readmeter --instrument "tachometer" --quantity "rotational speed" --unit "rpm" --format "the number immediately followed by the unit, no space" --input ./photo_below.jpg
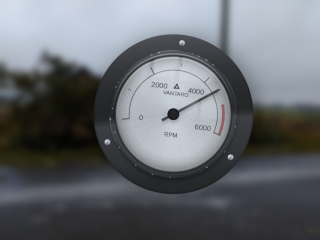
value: 4500rpm
